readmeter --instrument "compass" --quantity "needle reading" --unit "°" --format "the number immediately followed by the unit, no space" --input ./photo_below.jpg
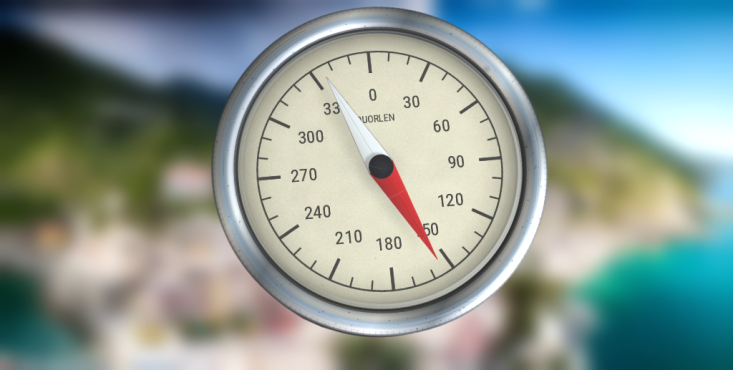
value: 155°
